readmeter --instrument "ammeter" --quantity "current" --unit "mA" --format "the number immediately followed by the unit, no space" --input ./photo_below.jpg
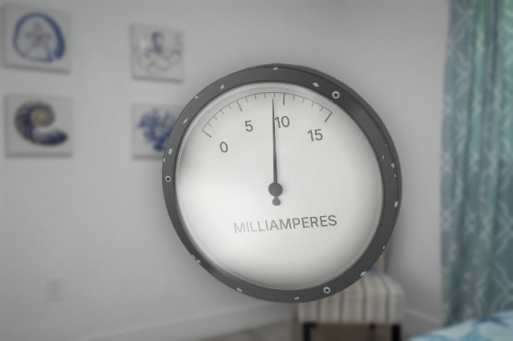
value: 9mA
